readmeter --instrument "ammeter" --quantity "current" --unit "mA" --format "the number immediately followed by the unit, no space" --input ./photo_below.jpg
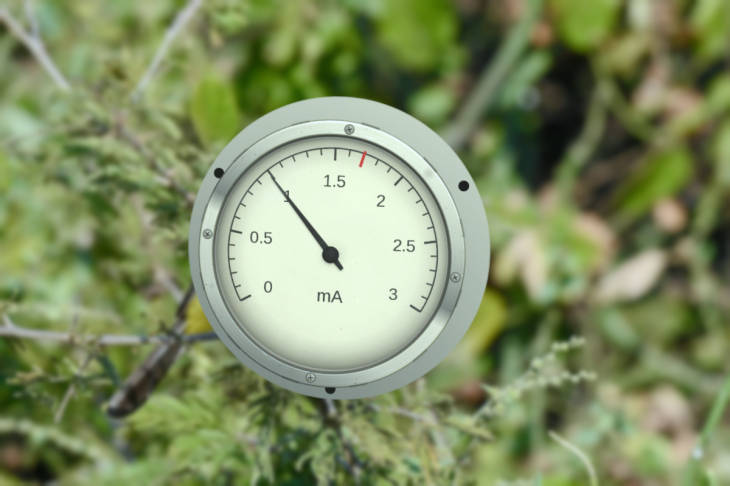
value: 1mA
